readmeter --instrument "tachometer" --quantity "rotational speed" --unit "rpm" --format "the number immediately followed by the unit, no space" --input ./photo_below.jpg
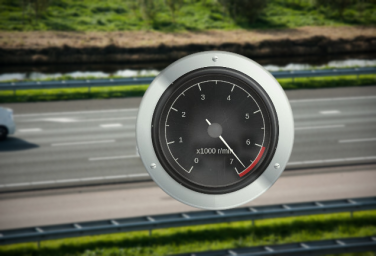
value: 6750rpm
